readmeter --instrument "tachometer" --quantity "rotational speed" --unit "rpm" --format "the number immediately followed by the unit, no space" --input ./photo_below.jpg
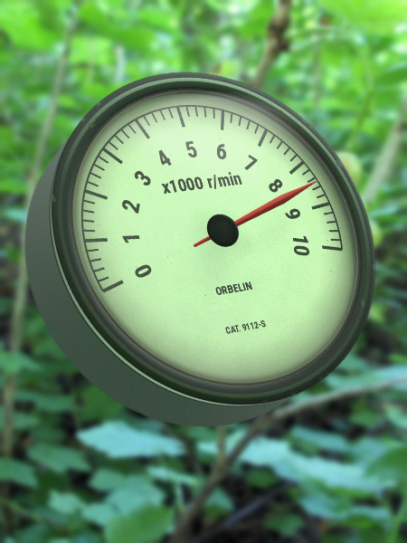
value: 8500rpm
